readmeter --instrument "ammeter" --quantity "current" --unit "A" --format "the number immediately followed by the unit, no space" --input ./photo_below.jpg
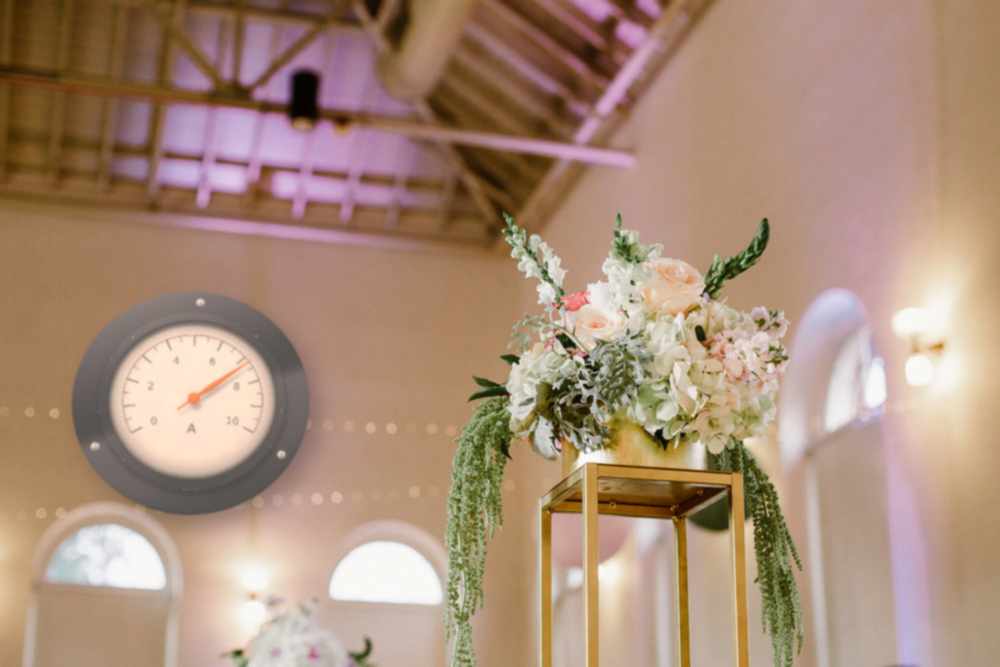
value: 7.25A
